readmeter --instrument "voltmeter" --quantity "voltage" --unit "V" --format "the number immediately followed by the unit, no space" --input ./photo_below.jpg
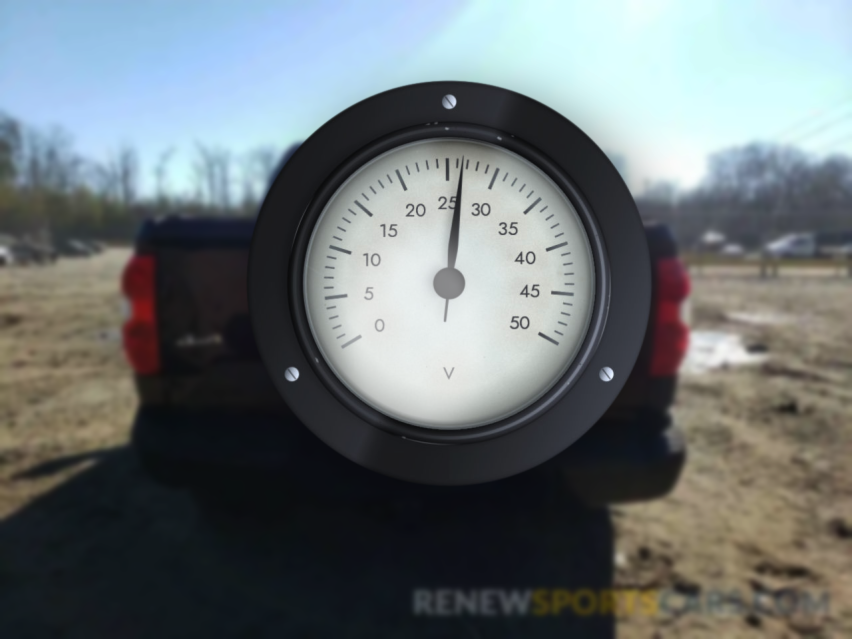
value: 26.5V
